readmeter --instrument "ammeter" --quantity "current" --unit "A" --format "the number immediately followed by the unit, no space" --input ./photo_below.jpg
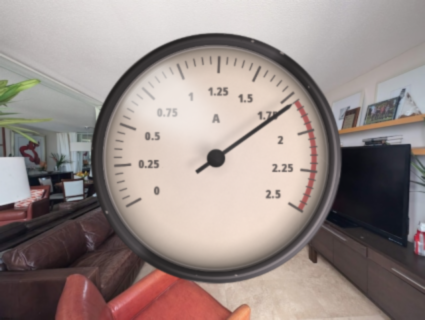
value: 1.8A
